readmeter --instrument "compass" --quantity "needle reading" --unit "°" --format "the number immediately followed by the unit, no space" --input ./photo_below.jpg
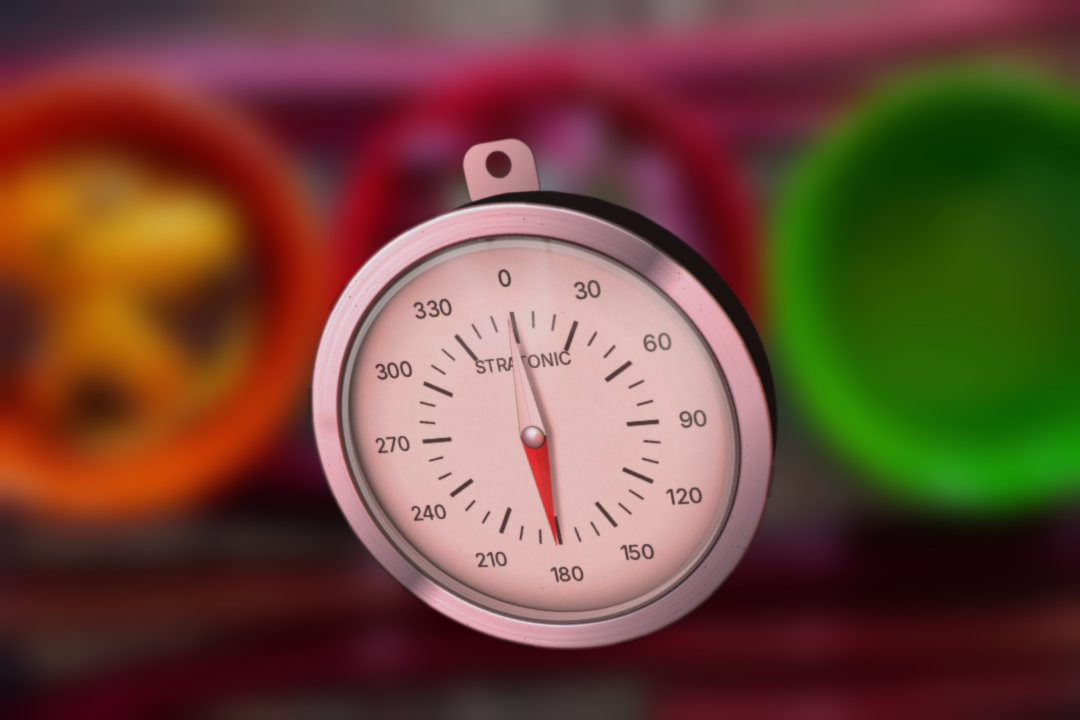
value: 180°
